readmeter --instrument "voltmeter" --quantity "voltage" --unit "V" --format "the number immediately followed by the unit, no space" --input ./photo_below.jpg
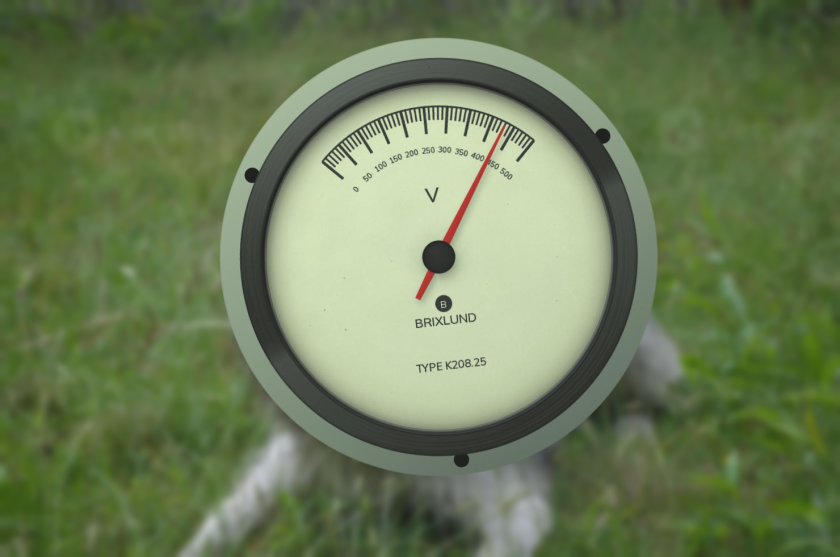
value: 430V
